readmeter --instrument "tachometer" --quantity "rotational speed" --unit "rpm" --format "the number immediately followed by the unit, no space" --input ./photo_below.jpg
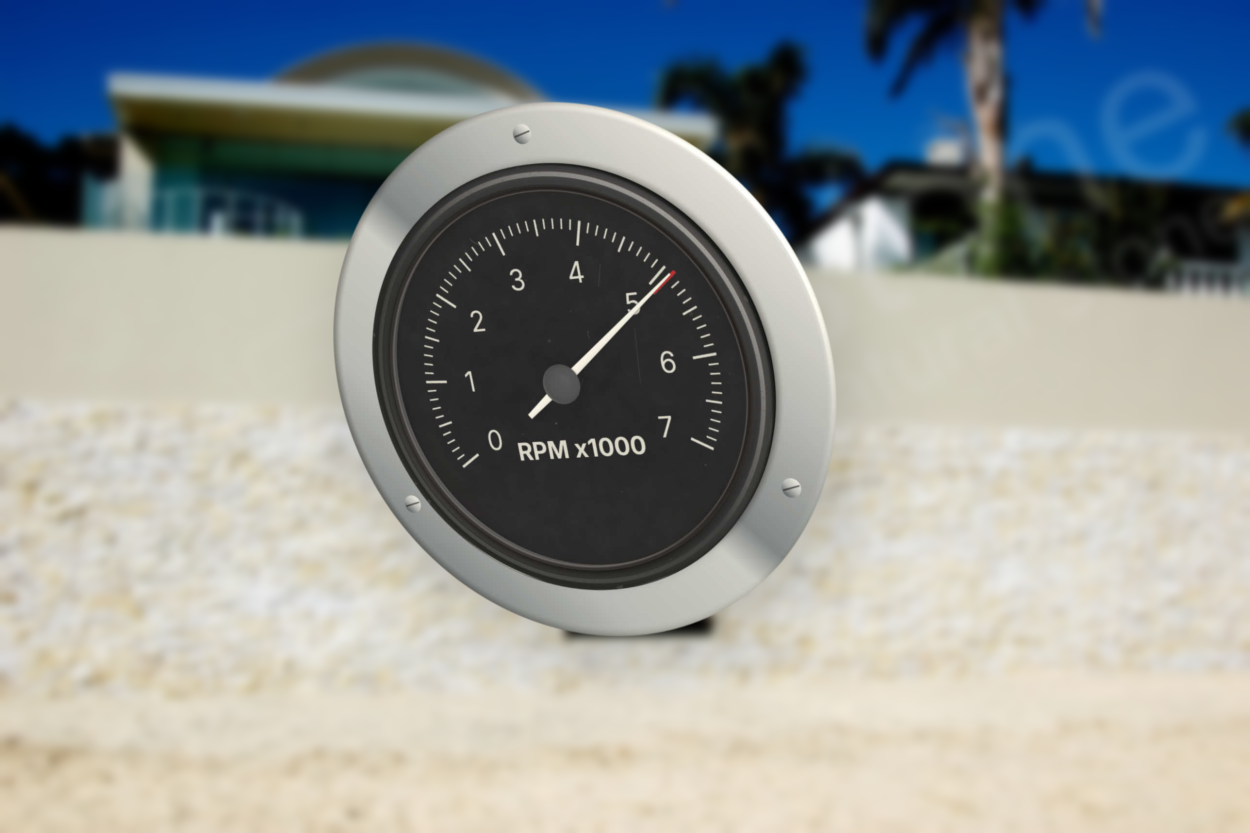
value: 5100rpm
